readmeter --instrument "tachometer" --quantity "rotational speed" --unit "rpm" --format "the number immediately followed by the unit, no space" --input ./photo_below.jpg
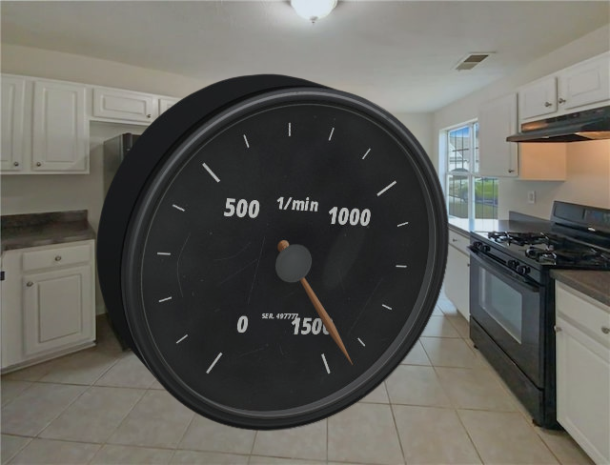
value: 1450rpm
